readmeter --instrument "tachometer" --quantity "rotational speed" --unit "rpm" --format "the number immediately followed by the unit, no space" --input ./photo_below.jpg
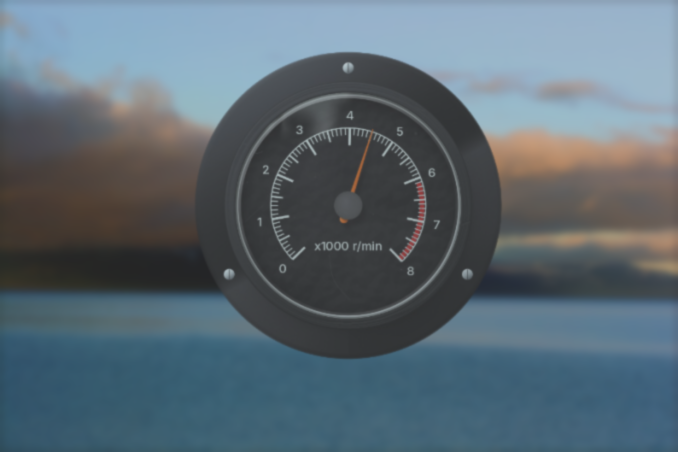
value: 4500rpm
